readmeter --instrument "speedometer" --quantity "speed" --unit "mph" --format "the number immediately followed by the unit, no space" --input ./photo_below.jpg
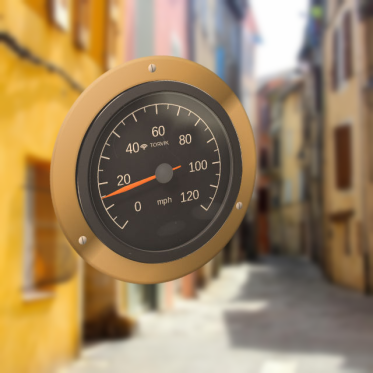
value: 15mph
